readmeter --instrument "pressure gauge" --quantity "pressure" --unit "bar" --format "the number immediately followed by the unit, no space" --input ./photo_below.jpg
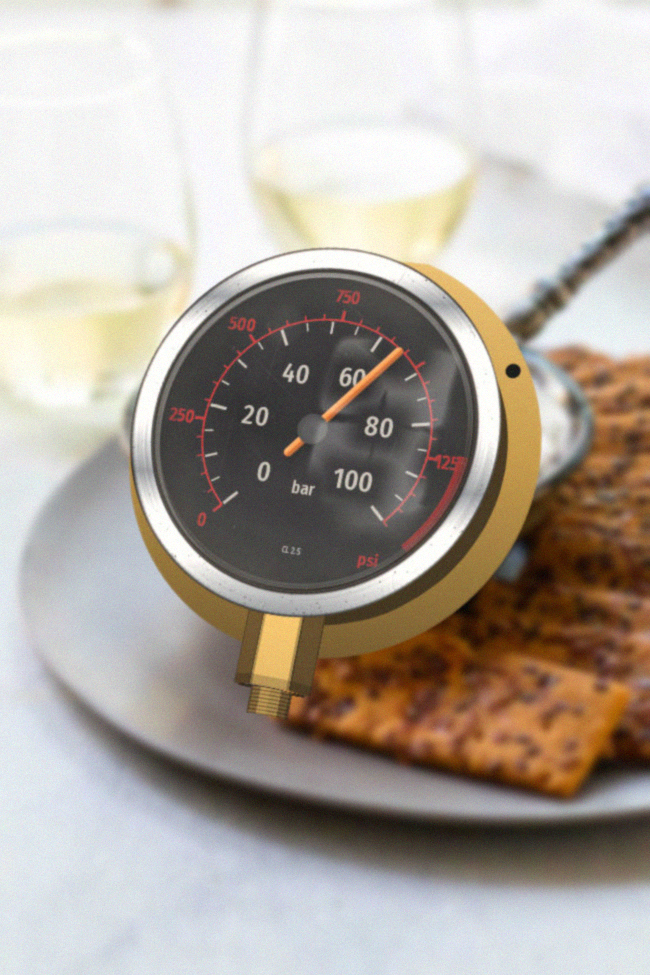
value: 65bar
